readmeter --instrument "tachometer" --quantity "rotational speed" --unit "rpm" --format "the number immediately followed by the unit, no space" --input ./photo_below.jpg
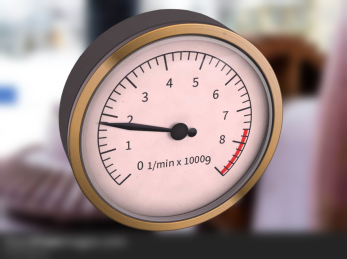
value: 1800rpm
